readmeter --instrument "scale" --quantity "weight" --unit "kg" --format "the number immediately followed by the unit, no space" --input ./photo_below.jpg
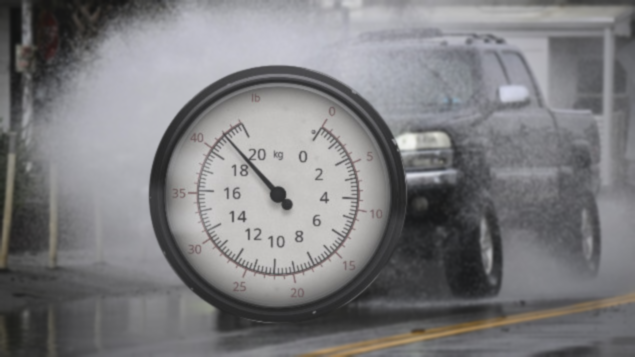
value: 19kg
